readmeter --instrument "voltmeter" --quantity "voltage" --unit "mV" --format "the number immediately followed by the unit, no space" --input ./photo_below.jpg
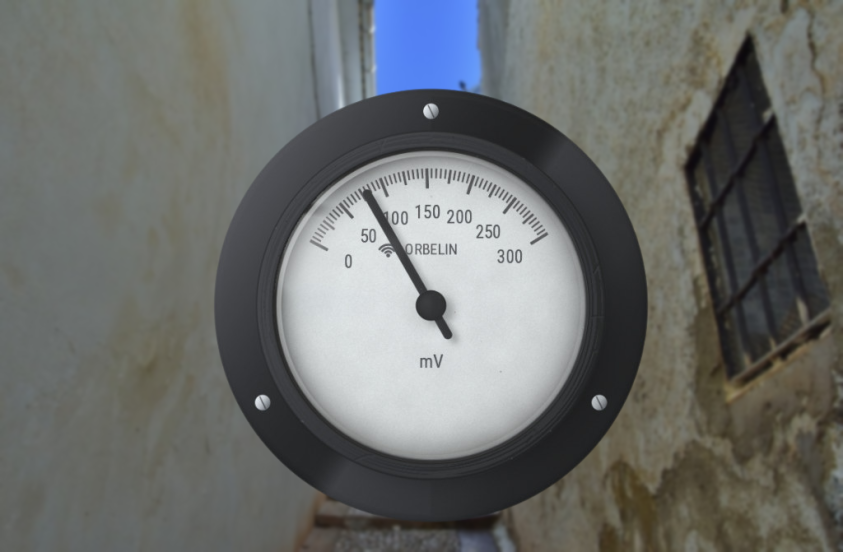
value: 80mV
